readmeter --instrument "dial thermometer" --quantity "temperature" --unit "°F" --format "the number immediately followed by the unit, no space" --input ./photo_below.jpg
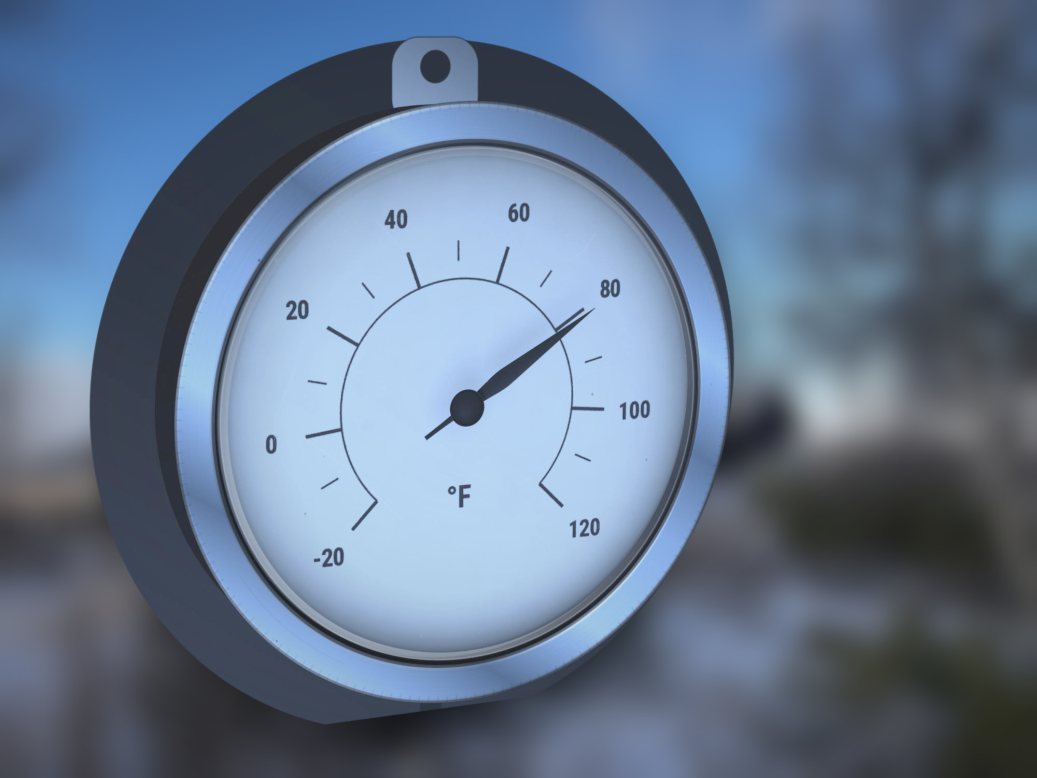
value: 80°F
